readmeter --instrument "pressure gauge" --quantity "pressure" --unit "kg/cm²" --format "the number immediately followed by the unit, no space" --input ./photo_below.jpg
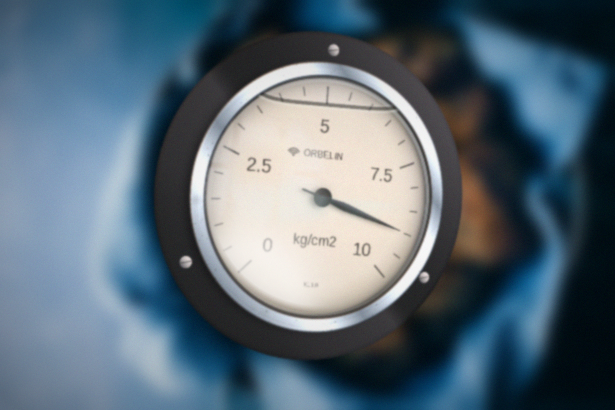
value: 9kg/cm²
